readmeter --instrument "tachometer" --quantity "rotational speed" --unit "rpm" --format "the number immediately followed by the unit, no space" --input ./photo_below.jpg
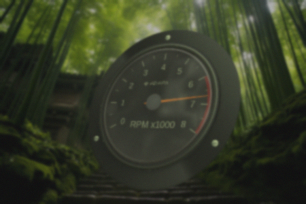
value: 6750rpm
